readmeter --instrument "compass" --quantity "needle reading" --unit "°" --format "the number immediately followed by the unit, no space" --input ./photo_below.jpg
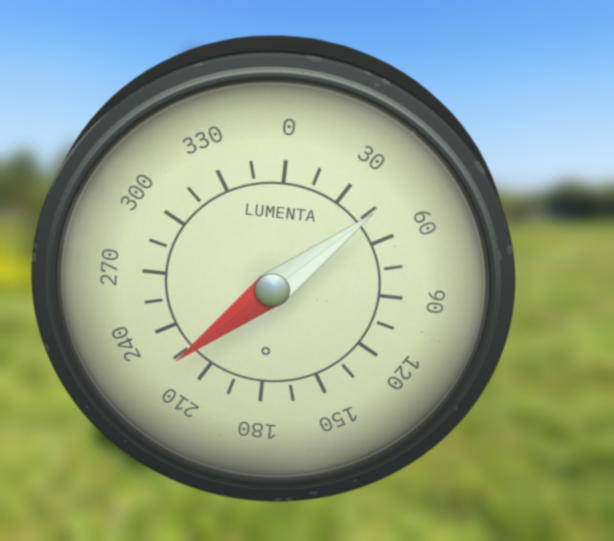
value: 225°
